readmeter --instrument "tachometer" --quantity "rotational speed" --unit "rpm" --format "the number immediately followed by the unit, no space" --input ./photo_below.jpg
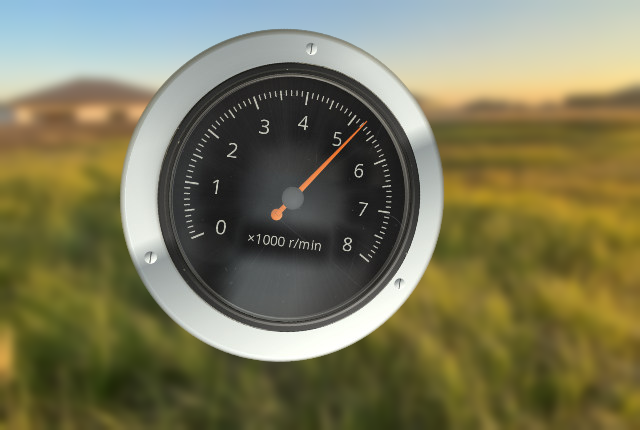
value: 5200rpm
